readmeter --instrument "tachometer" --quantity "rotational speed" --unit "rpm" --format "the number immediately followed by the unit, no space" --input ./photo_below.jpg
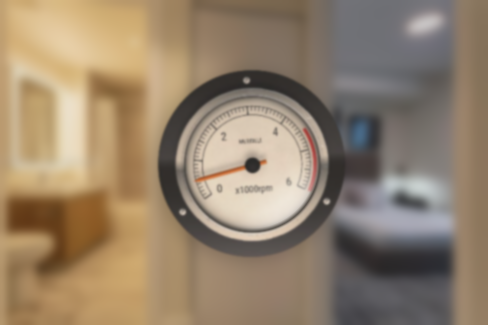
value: 500rpm
